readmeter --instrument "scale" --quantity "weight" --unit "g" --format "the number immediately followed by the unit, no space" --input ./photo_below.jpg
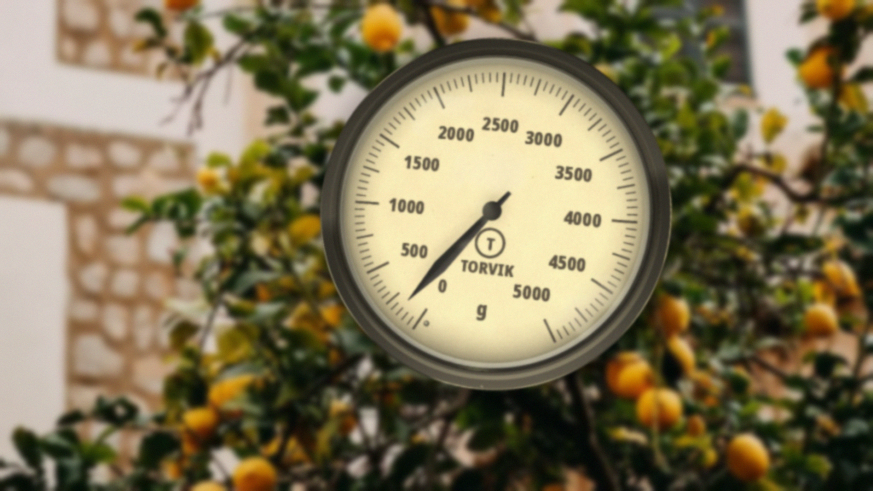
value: 150g
